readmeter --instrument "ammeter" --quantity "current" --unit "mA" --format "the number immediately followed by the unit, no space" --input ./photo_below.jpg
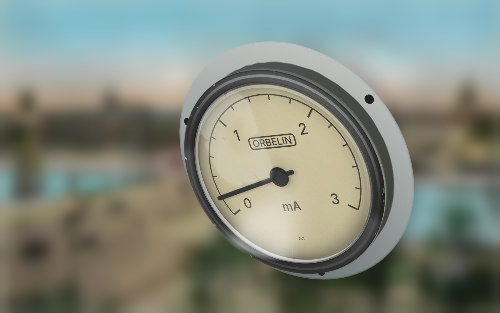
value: 0.2mA
